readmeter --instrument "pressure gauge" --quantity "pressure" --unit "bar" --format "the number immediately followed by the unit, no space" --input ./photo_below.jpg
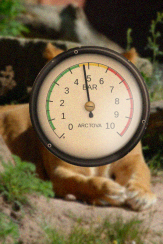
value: 4.75bar
